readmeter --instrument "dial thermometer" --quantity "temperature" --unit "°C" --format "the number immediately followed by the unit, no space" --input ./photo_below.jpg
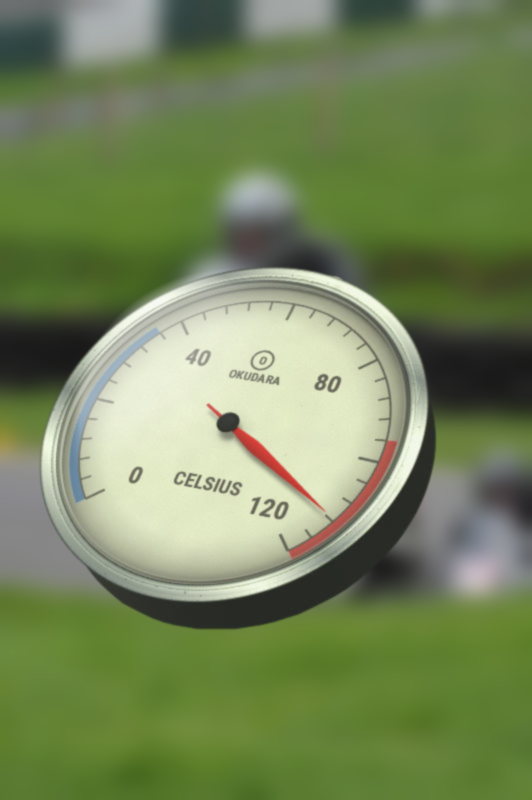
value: 112°C
